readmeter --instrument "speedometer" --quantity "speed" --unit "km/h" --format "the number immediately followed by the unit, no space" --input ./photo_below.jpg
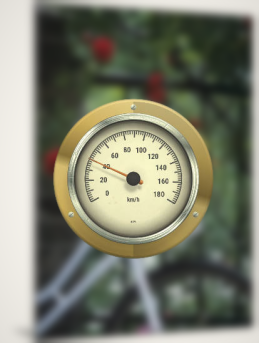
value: 40km/h
